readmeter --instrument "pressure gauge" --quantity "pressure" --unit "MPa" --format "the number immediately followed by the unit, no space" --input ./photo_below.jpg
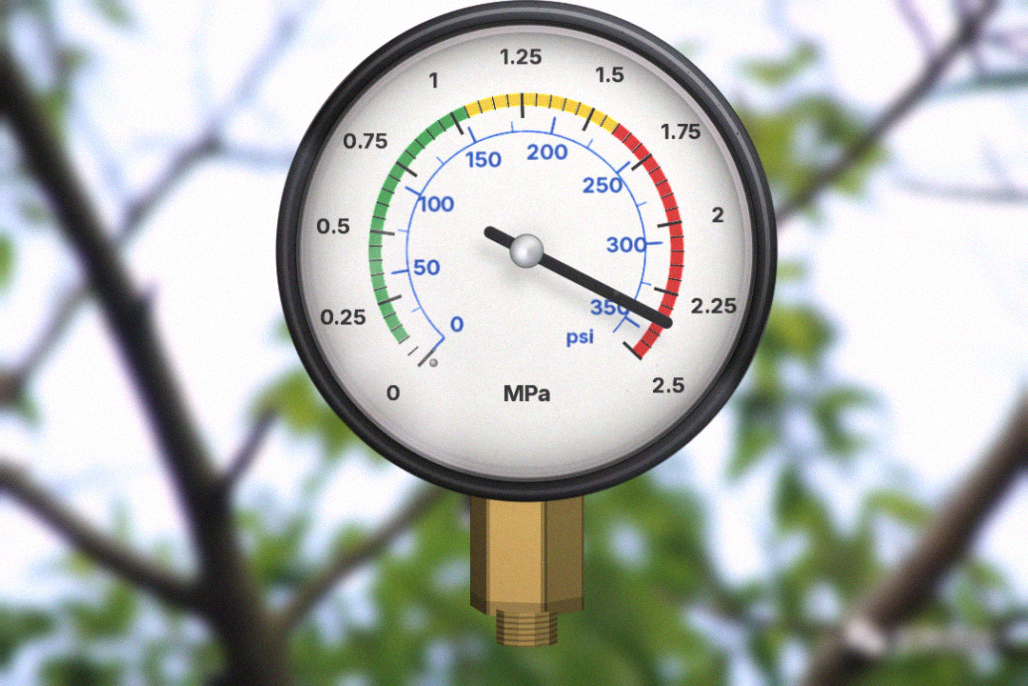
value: 2.35MPa
